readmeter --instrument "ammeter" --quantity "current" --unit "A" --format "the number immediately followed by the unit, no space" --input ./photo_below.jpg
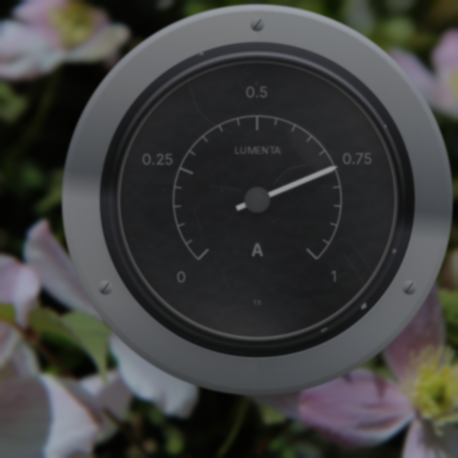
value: 0.75A
